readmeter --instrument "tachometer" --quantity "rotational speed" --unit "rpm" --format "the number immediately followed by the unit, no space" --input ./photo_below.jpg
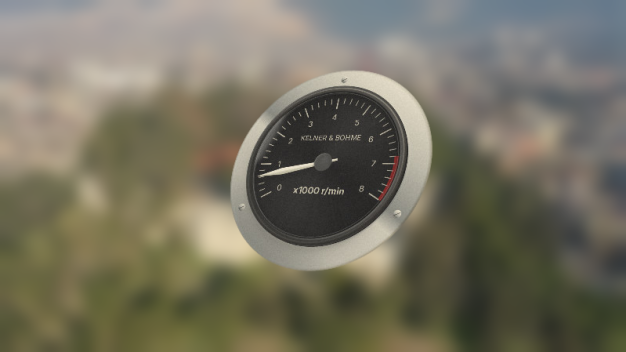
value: 600rpm
